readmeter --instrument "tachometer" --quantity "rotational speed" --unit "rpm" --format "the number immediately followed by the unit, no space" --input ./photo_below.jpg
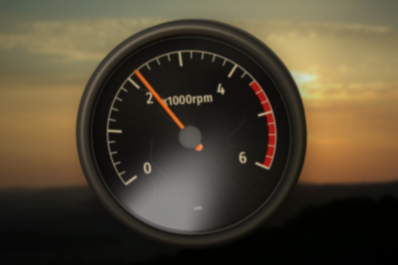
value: 2200rpm
